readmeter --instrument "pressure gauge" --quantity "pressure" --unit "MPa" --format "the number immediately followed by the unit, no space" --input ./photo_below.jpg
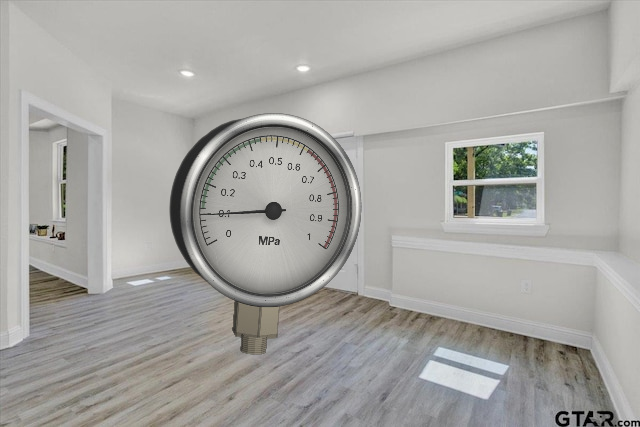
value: 0.1MPa
